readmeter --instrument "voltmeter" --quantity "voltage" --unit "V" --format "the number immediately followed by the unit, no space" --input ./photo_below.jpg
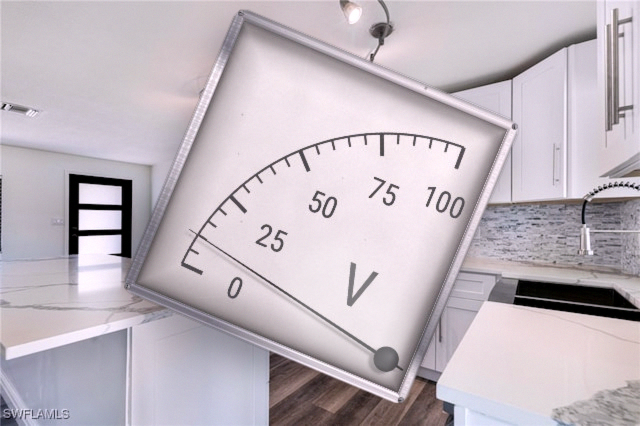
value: 10V
